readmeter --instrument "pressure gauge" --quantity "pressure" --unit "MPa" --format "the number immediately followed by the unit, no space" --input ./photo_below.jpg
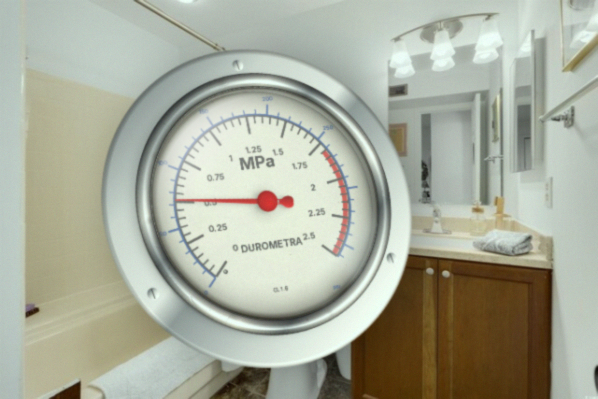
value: 0.5MPa
